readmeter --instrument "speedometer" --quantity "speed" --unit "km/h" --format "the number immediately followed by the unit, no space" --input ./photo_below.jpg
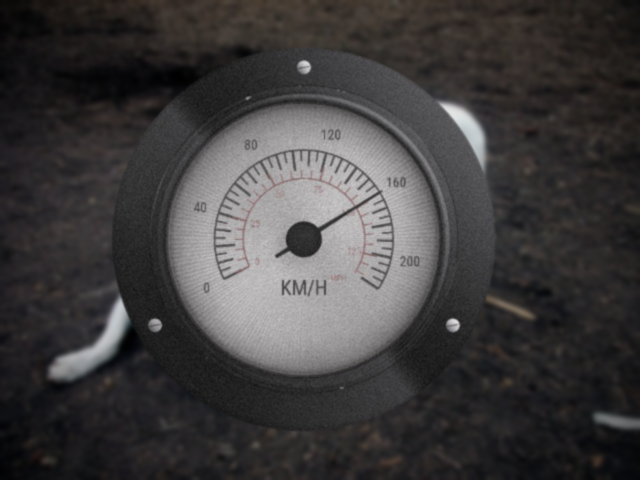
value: 160km/h
